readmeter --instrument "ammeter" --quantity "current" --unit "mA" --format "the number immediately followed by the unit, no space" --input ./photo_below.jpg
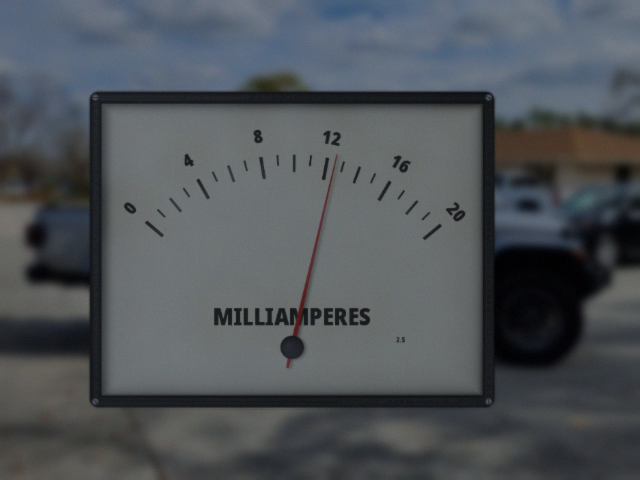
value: 12.5mA
